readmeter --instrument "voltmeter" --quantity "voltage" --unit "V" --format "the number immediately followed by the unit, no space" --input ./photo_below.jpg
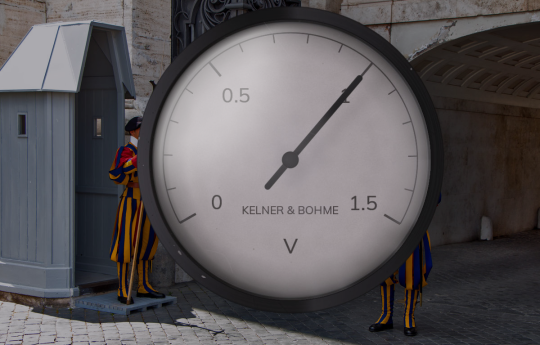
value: 1V
